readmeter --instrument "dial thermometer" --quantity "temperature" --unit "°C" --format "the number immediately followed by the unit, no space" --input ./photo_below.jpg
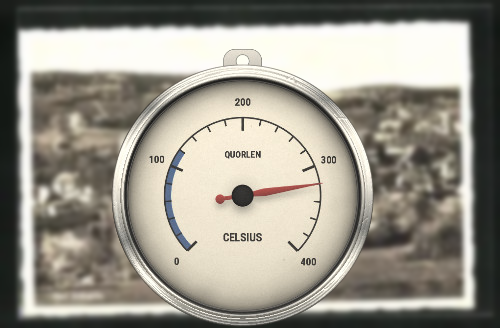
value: 320°C
